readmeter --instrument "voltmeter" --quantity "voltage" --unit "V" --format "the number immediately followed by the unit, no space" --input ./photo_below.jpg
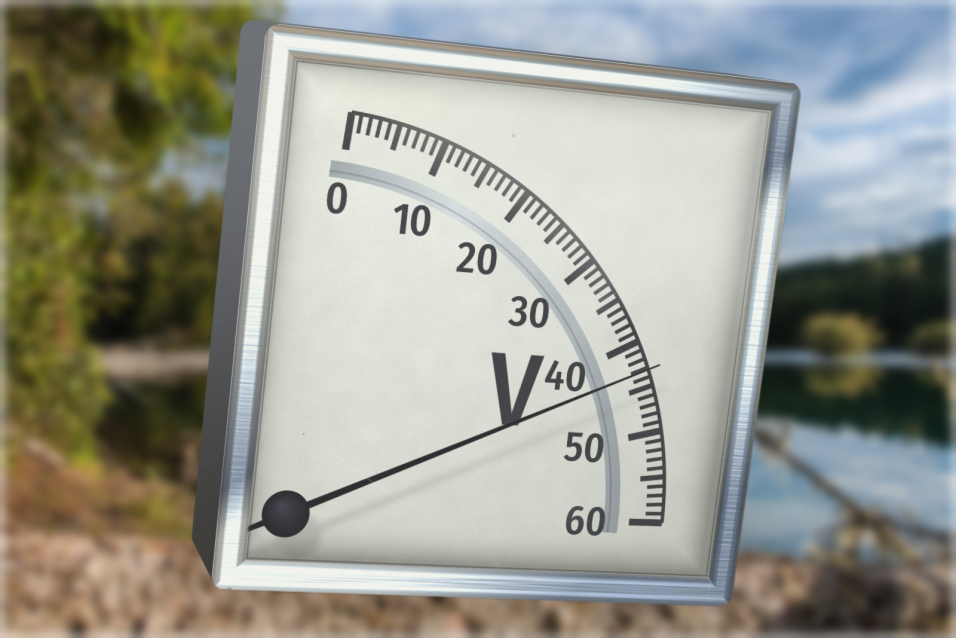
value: 43V
